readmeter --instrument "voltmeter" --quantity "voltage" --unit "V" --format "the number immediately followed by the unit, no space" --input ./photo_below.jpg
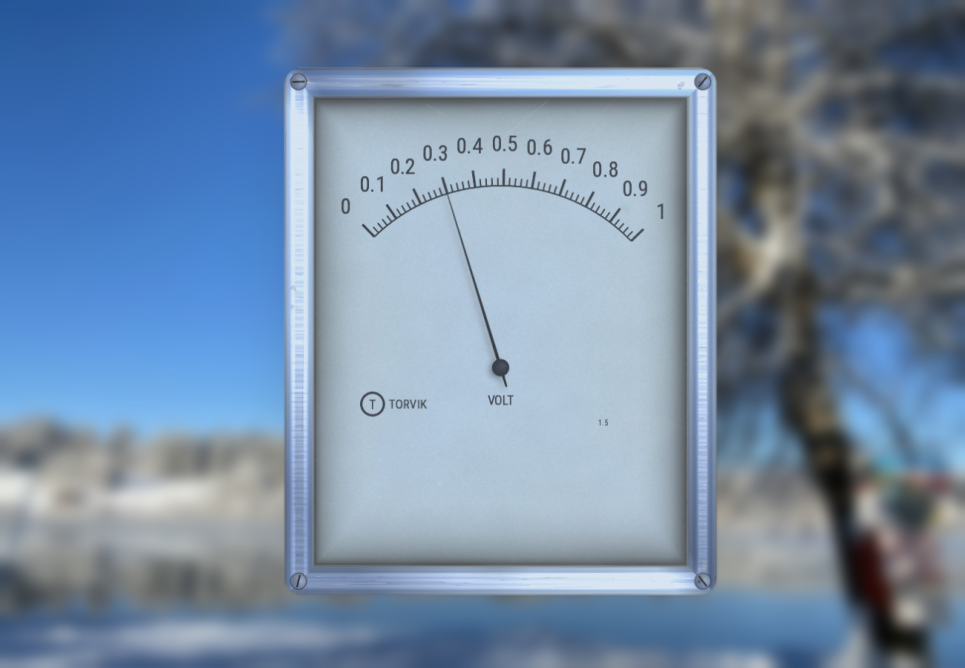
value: 0.3V
